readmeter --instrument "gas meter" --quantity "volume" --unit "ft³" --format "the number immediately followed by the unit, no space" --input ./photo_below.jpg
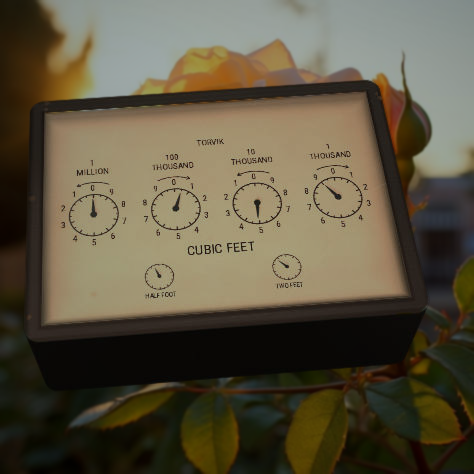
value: 4900ft³
